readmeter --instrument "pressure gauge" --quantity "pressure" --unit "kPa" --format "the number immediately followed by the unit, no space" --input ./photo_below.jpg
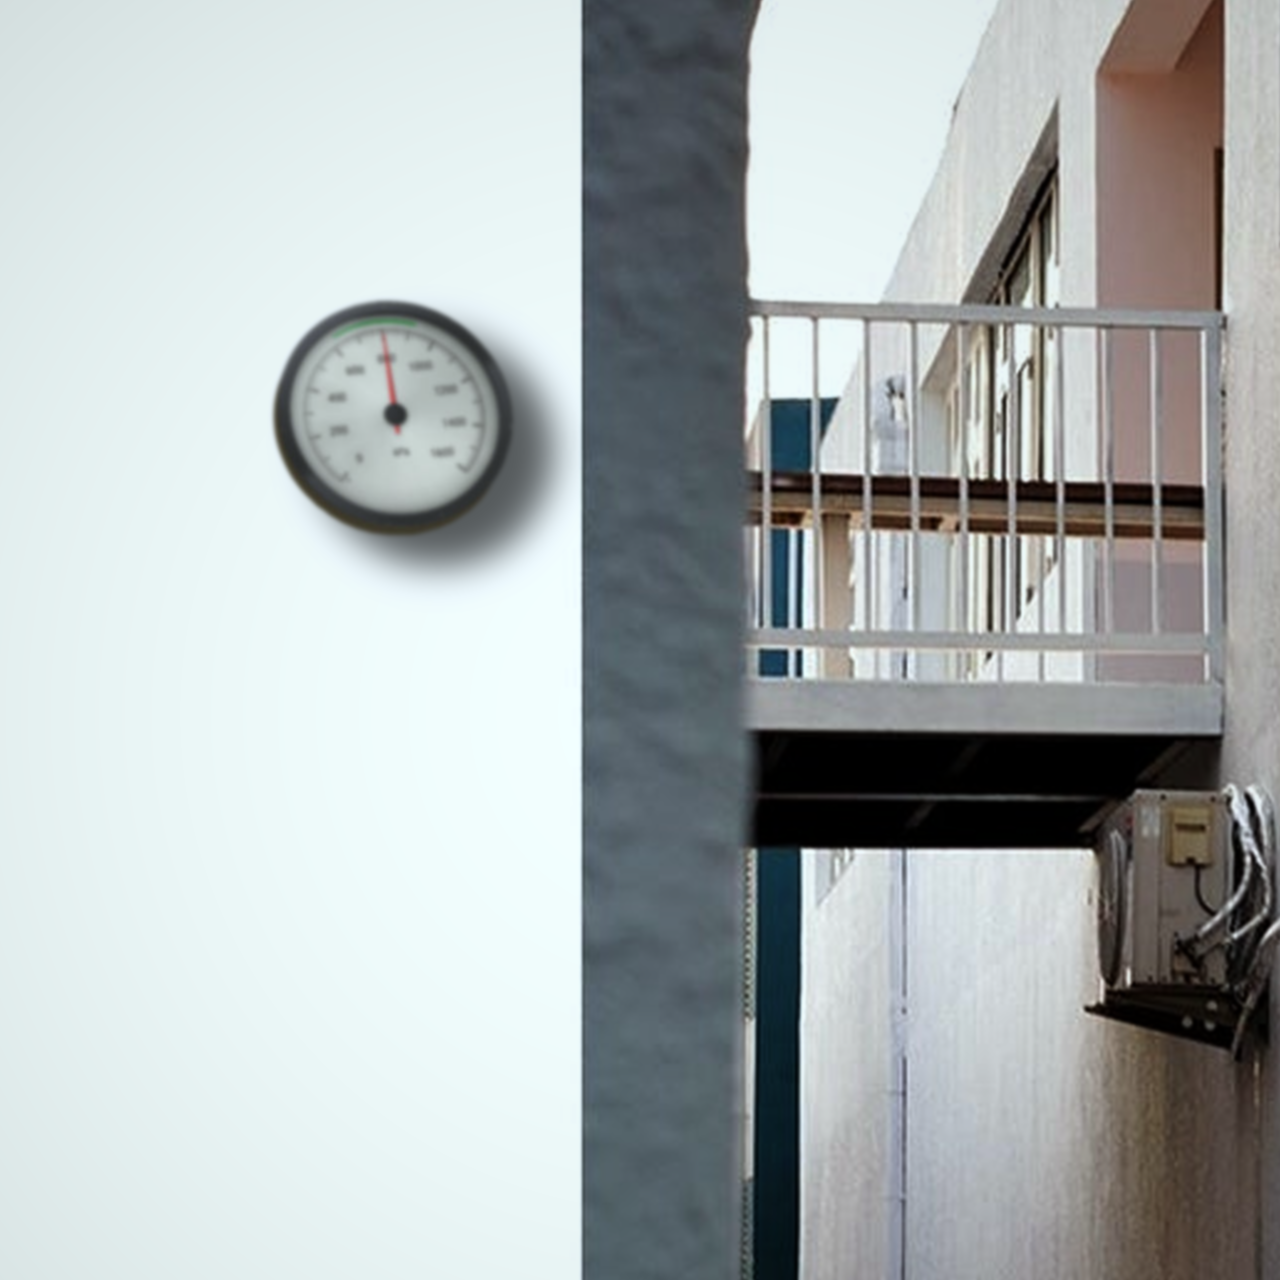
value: 800kPa
